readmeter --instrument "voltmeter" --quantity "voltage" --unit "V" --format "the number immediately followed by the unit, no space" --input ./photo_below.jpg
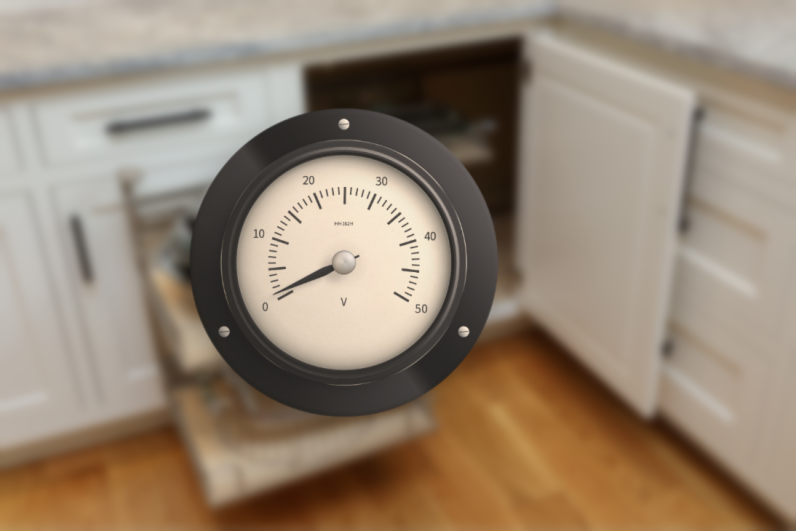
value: 1V
